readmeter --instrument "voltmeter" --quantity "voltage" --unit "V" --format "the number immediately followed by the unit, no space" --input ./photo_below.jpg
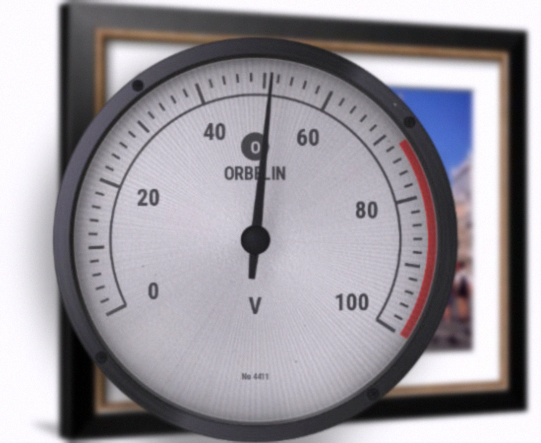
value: 51V
